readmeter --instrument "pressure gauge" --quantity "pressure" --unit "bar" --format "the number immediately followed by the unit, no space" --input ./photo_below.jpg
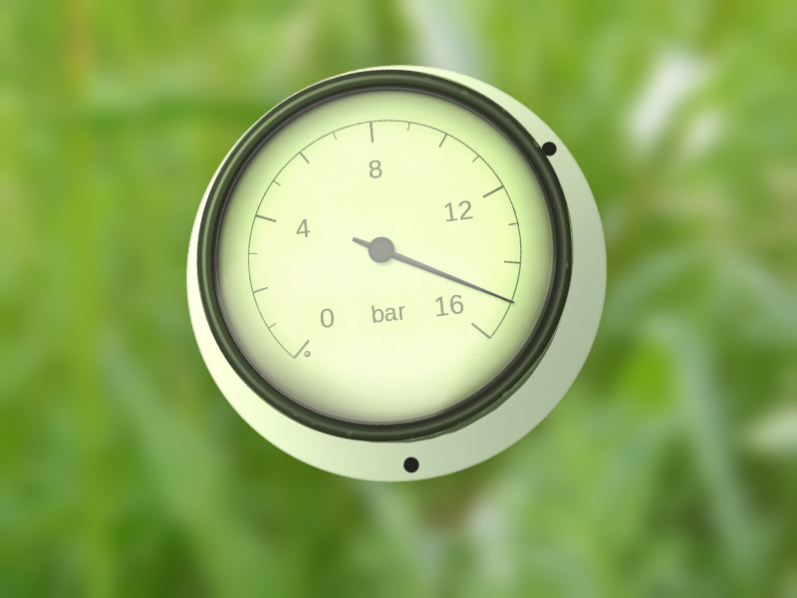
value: 15bar
